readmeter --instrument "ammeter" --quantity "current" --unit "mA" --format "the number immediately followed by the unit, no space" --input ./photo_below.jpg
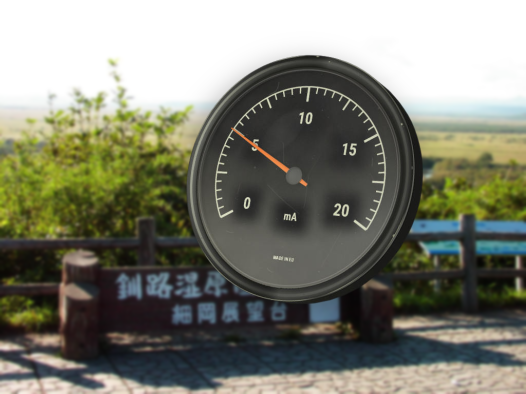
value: 5mA
